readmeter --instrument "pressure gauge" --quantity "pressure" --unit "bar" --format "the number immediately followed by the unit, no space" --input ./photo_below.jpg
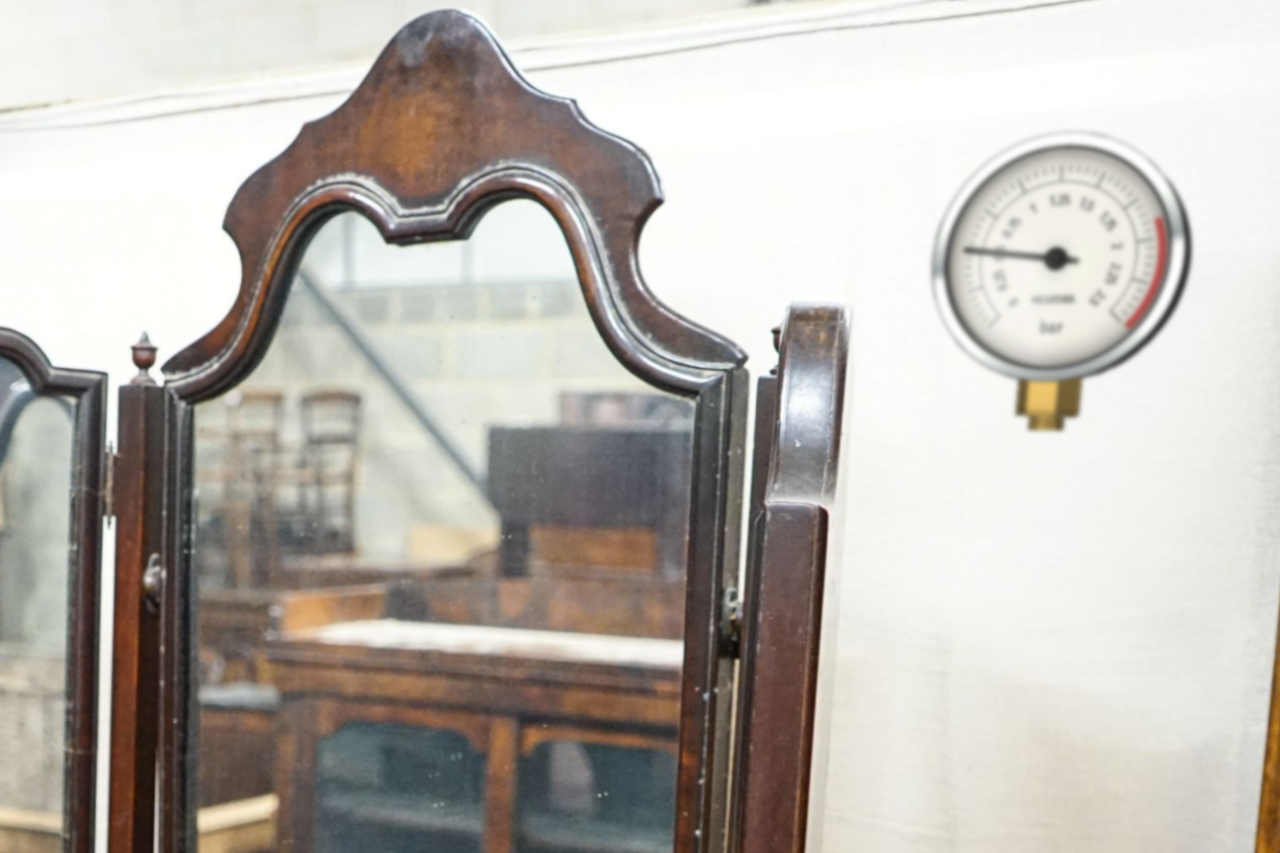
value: 0.5bar
